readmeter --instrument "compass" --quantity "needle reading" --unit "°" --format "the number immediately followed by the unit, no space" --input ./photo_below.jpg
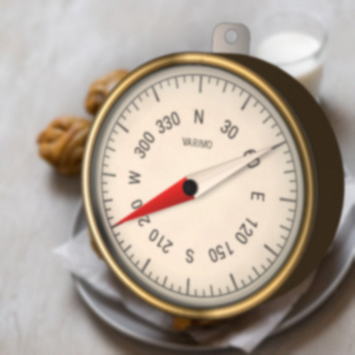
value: 240°
